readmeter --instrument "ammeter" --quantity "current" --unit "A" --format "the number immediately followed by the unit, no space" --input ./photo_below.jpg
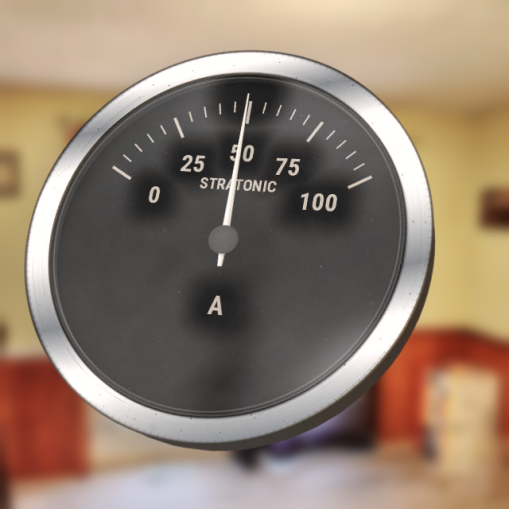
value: 50A
